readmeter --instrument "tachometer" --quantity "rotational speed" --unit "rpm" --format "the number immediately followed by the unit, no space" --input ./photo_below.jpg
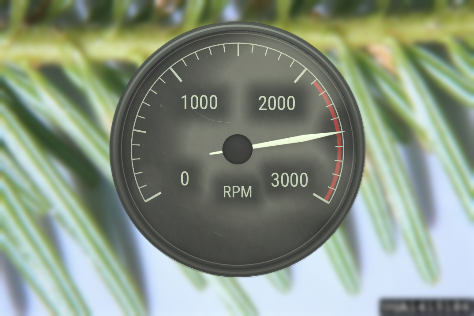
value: 2500rpm
